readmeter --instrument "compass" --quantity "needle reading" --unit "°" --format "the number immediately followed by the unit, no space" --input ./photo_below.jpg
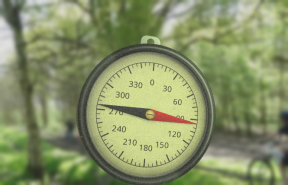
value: 95°
